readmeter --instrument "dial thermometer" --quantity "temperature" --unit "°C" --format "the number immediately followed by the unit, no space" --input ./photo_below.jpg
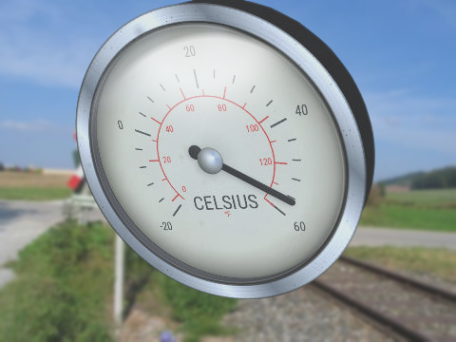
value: 56°C
